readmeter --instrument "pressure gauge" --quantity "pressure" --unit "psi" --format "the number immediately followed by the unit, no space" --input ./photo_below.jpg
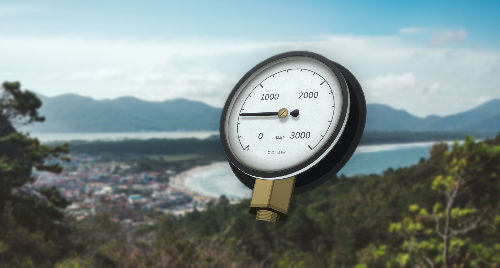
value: 500psi
